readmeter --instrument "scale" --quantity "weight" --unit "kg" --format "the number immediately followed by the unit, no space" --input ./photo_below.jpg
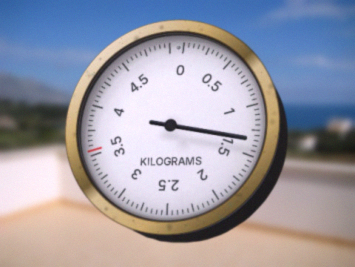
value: 1.35kg
